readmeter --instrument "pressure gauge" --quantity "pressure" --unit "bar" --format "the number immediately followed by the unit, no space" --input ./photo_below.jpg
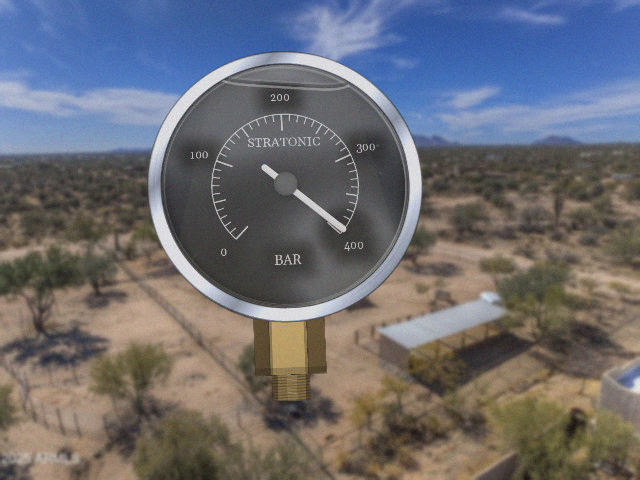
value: 395bar
